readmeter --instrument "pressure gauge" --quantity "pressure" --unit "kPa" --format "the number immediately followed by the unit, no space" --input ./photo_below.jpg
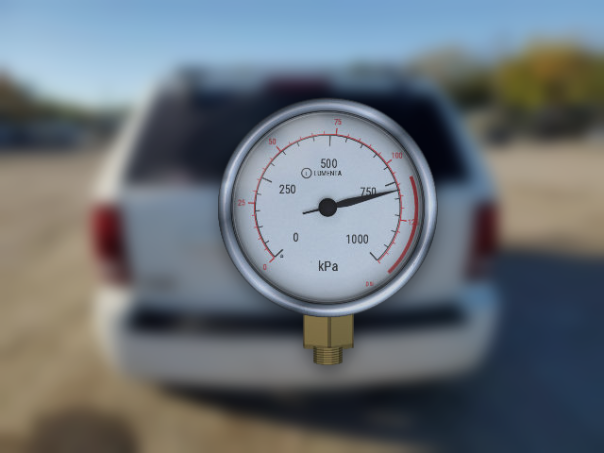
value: 775kPa
